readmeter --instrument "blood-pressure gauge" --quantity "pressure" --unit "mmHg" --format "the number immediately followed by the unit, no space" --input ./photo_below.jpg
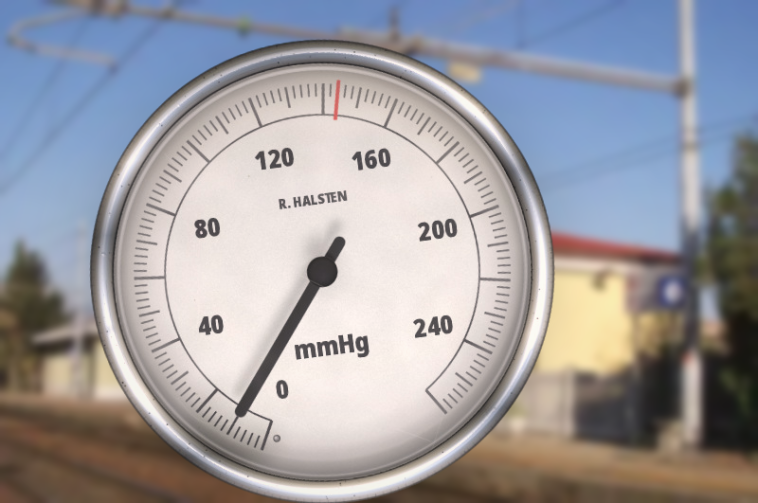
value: 10mmHg
